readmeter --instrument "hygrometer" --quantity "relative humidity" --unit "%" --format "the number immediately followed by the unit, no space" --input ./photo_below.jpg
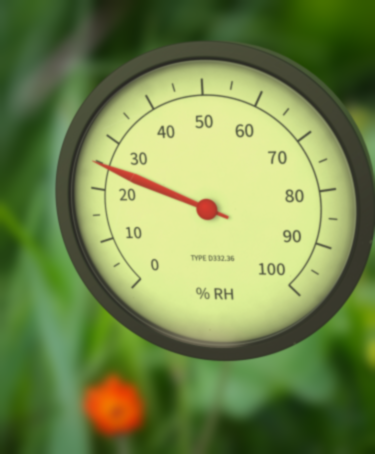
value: 25%
